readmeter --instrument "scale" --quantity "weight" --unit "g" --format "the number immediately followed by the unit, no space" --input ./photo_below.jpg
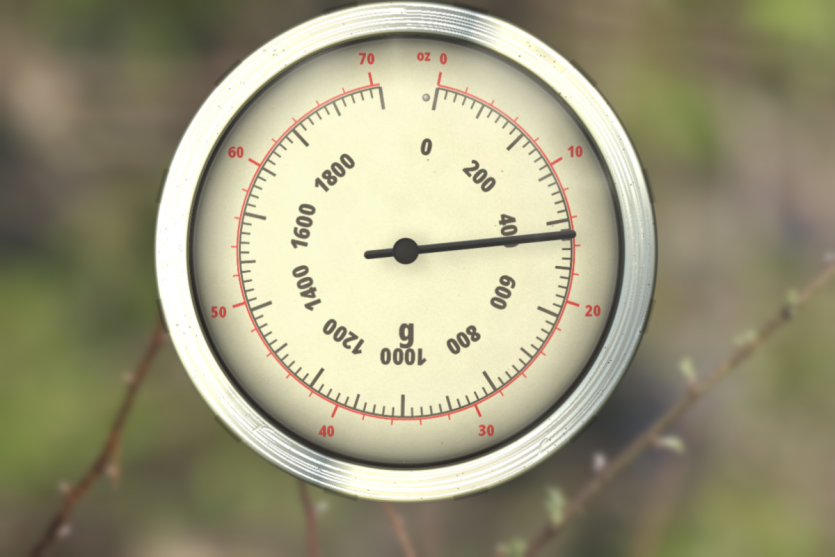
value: 430g
